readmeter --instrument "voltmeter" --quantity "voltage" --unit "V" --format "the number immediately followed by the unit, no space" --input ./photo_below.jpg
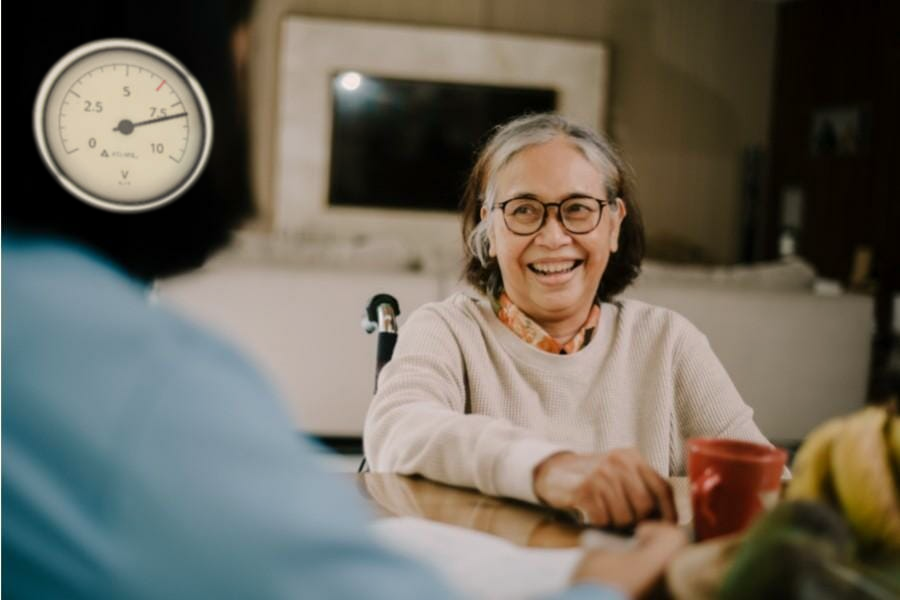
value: 8V
